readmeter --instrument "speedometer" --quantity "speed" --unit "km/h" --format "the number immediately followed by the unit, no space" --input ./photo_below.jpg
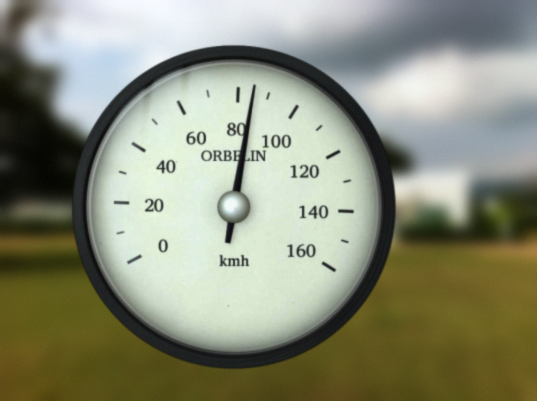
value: 85km/h
